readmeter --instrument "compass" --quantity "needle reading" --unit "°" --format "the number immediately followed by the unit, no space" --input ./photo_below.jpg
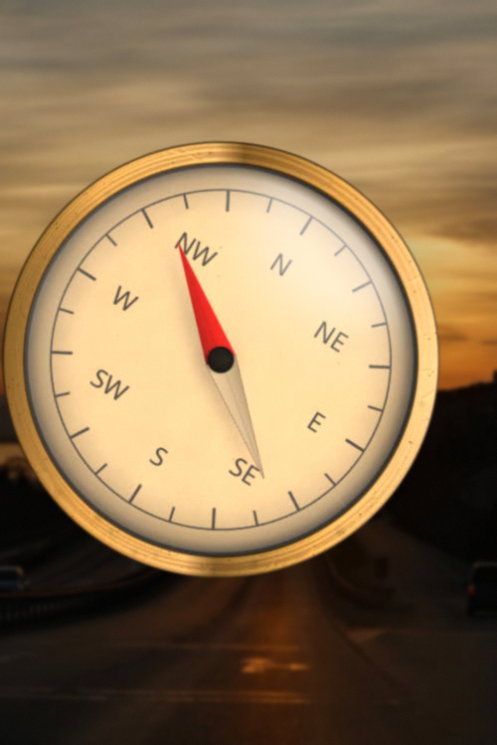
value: 307.5°
